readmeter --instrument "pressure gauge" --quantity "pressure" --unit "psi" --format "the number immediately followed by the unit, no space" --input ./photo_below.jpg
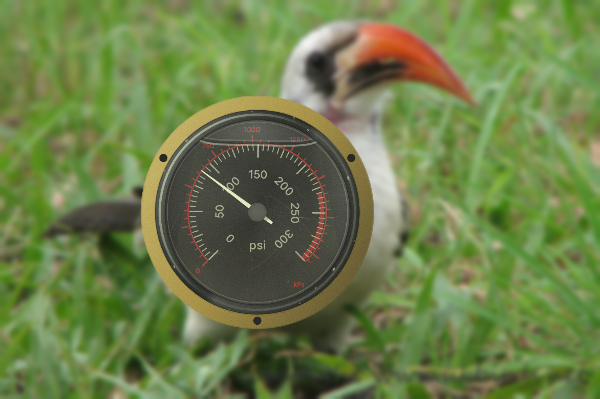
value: 90psi
